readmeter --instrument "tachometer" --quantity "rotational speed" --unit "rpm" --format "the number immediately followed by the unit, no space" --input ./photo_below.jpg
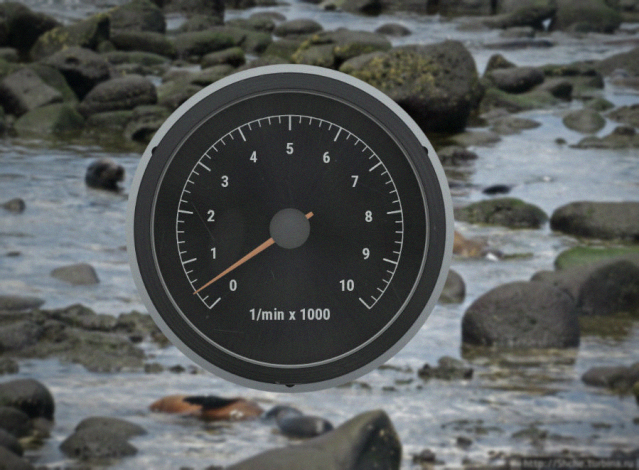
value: 400rpm
